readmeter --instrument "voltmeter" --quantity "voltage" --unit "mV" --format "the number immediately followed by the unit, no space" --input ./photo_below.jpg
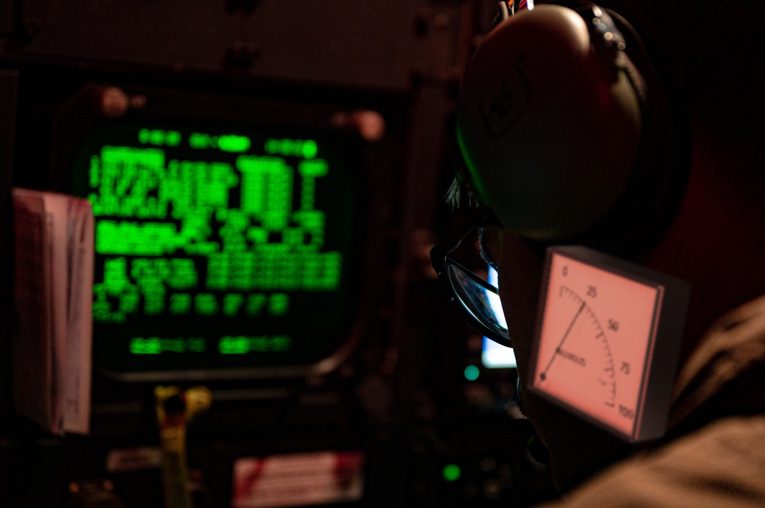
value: 25mV
